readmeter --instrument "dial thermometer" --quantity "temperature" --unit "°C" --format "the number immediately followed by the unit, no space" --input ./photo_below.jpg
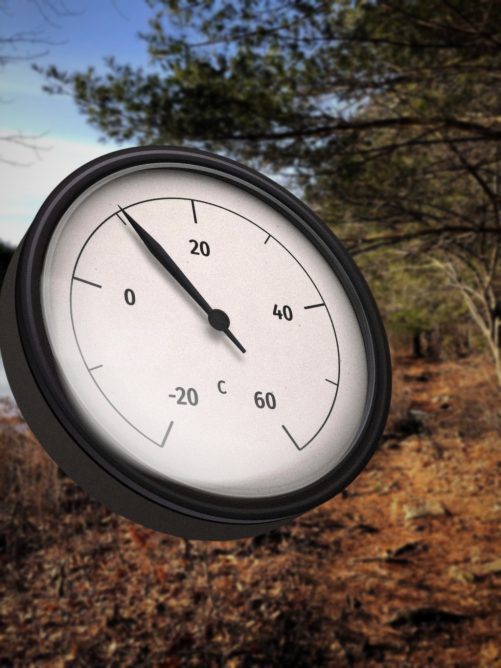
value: 10°C
